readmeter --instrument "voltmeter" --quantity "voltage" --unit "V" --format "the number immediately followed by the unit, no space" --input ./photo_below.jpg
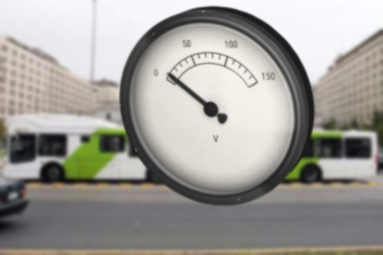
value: 10V
